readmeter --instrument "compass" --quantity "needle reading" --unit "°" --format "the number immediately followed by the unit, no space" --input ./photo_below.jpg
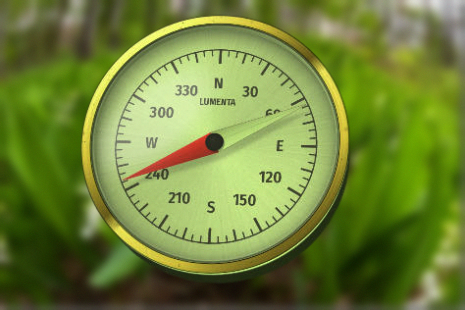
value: 245°
